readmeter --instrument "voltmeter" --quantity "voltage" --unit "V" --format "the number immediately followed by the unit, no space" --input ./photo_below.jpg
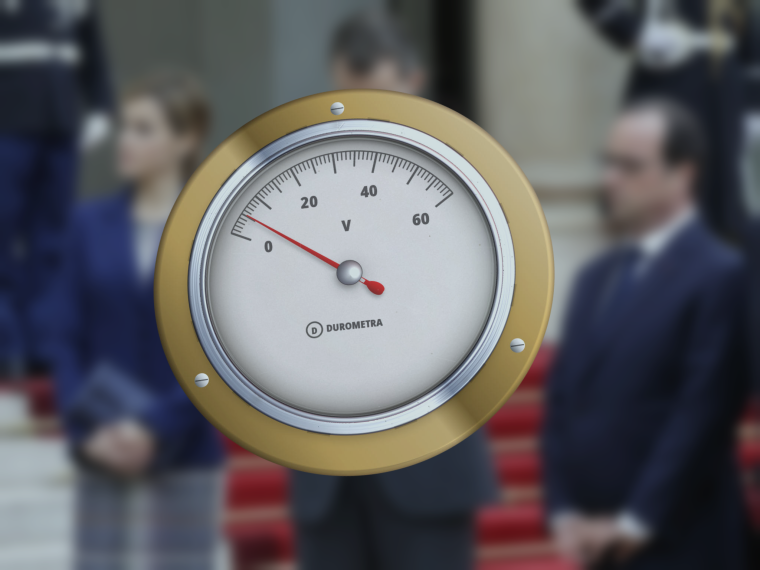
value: 5V
